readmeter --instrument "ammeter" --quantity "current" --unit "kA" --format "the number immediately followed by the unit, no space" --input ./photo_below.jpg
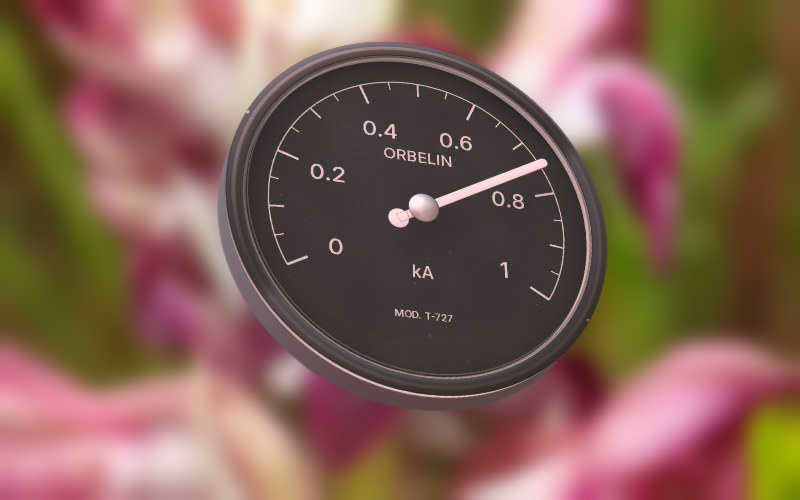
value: 0.75kA
